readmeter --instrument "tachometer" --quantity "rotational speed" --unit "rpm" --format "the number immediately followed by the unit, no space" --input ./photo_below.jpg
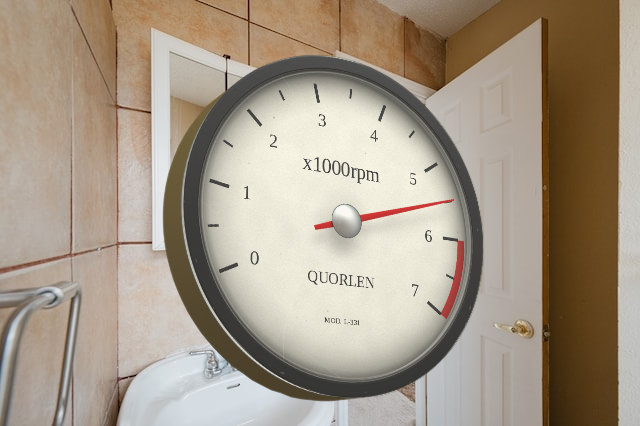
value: 5500rpm
